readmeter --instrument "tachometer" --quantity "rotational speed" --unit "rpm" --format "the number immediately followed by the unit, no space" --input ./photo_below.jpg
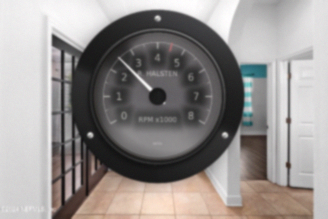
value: 2500rpm
